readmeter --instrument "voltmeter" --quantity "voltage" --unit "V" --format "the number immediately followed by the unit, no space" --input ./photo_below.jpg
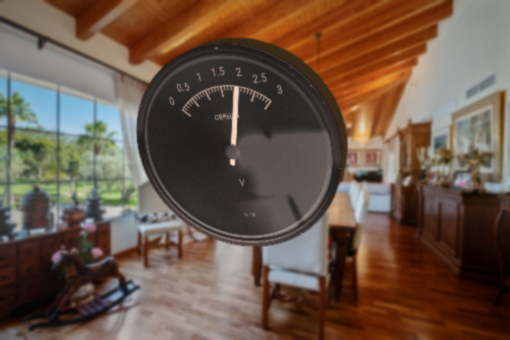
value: 2V
